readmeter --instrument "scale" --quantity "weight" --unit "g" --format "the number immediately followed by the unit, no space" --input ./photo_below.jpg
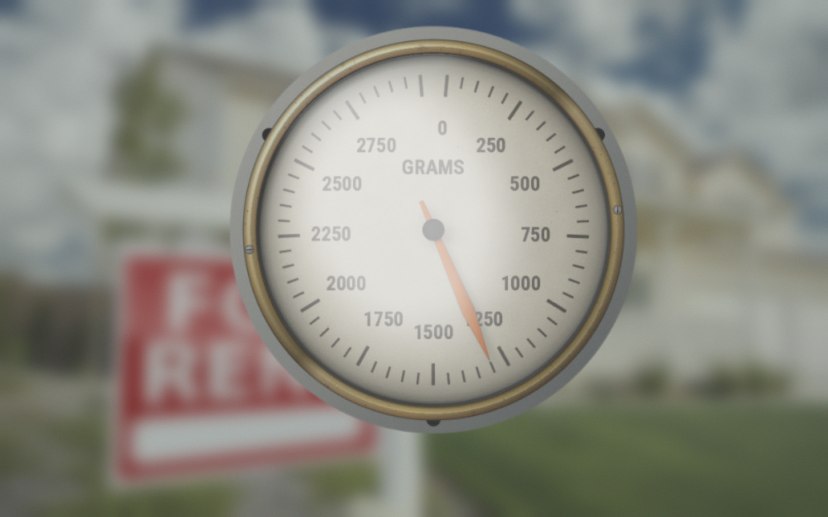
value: 1300g
